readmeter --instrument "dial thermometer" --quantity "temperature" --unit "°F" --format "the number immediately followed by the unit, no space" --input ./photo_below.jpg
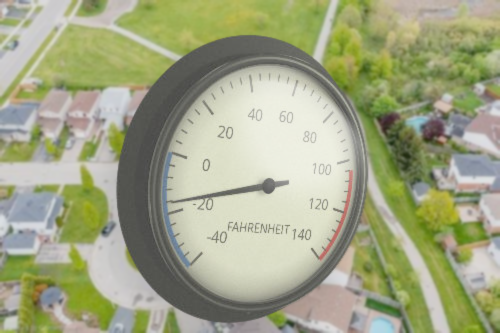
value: -16°F
